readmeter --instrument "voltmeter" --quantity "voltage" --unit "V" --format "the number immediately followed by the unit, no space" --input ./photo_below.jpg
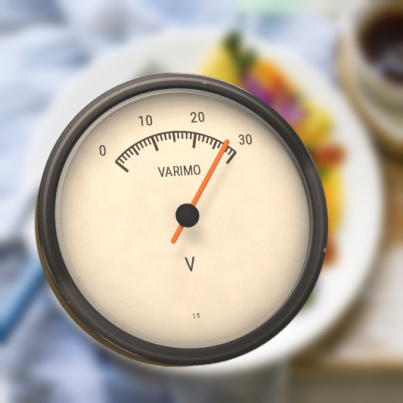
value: 27V
